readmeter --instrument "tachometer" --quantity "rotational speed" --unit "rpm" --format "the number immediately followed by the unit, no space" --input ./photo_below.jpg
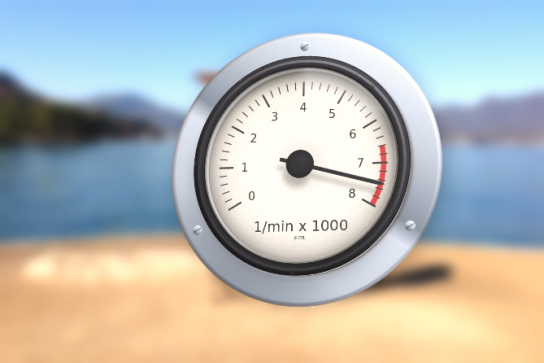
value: 7500rpm
